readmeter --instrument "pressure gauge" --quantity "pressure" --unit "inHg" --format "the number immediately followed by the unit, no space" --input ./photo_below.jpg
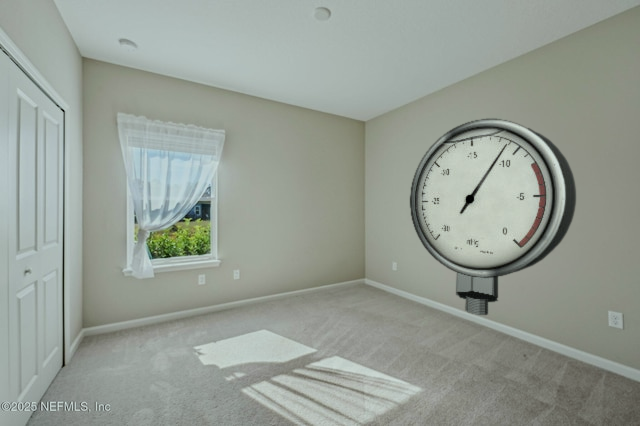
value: -11inHg
